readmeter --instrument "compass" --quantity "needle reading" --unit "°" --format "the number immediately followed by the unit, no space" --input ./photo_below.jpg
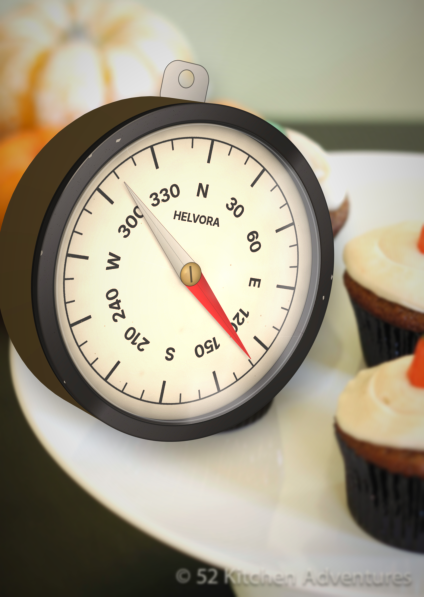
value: 130°
